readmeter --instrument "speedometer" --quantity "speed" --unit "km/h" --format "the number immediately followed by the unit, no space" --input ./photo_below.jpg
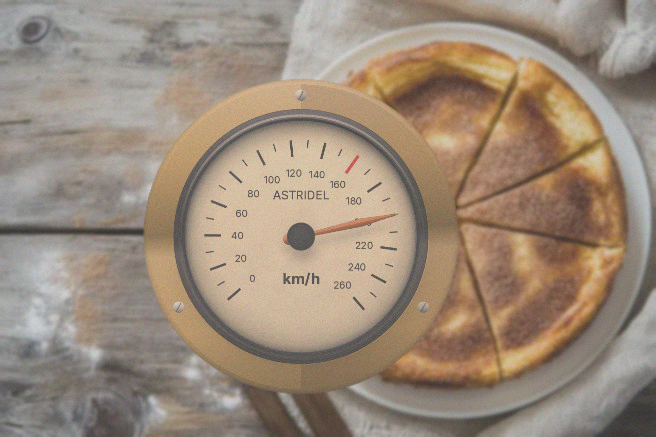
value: 200km/h
